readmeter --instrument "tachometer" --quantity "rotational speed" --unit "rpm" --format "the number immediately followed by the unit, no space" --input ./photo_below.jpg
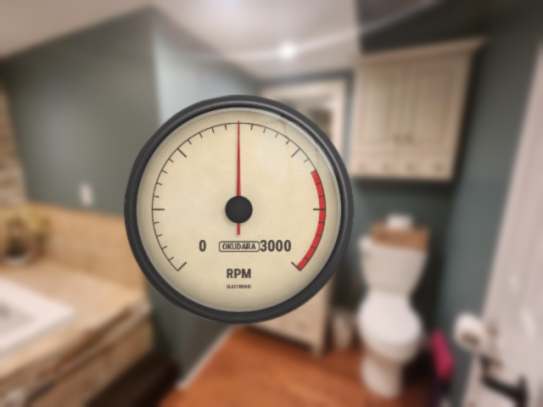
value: 1500rpm
